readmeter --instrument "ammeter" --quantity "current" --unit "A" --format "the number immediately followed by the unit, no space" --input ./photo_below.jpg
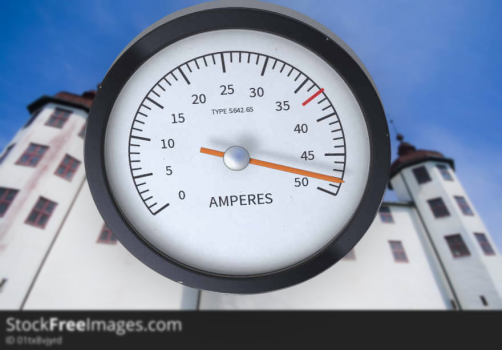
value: 48A
